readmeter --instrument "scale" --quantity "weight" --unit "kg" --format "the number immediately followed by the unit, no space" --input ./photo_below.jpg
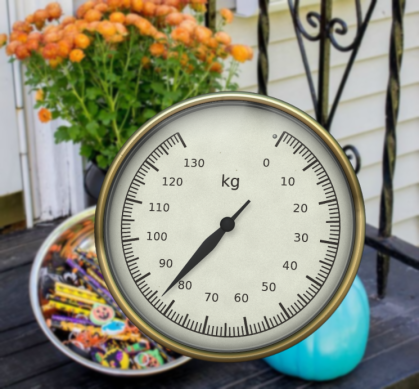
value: 83kg
